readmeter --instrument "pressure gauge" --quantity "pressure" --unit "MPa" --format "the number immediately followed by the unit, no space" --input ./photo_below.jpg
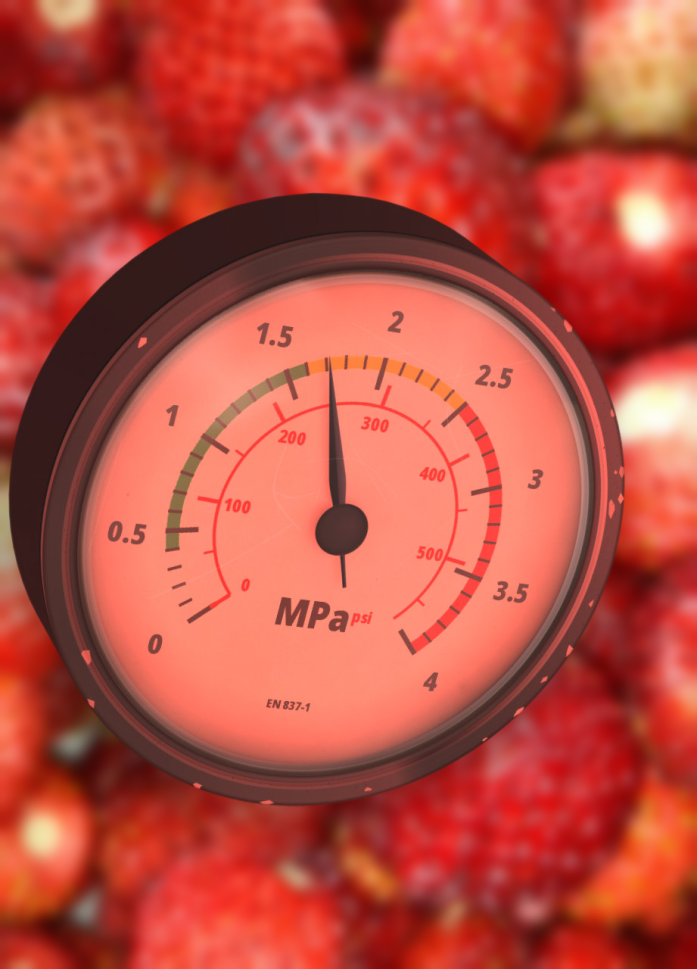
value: 1.7MPa
